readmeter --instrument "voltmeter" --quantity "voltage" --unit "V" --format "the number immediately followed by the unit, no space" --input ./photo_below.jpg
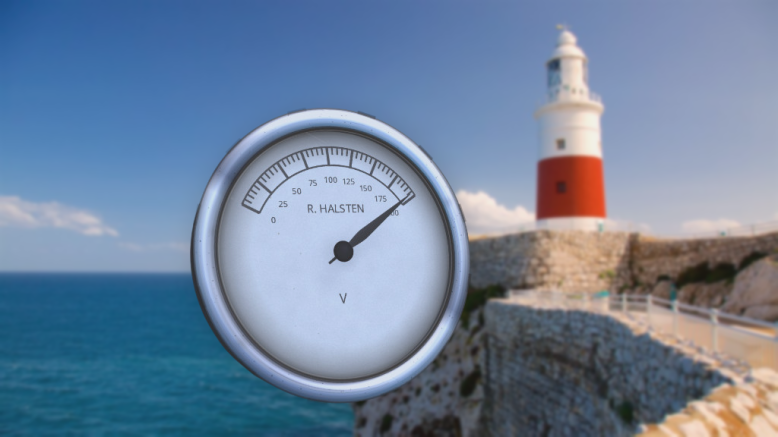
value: 195V
